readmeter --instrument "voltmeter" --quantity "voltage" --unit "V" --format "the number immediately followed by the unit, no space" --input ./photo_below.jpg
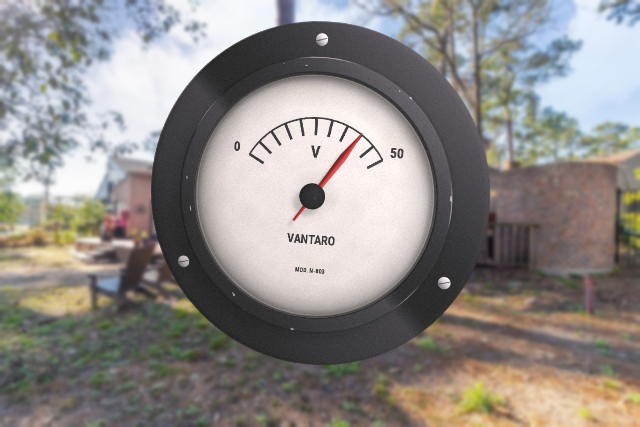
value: 40V
